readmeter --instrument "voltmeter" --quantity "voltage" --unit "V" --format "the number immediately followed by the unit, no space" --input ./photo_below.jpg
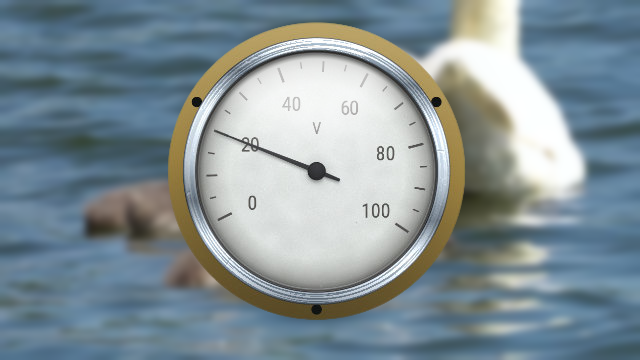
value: 20V
